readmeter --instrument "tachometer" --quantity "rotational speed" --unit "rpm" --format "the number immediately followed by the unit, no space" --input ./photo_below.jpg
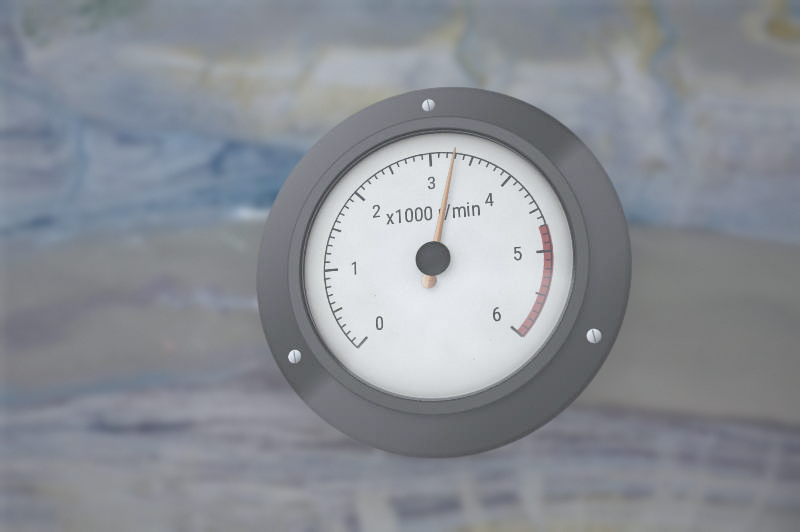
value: 3300rpm
